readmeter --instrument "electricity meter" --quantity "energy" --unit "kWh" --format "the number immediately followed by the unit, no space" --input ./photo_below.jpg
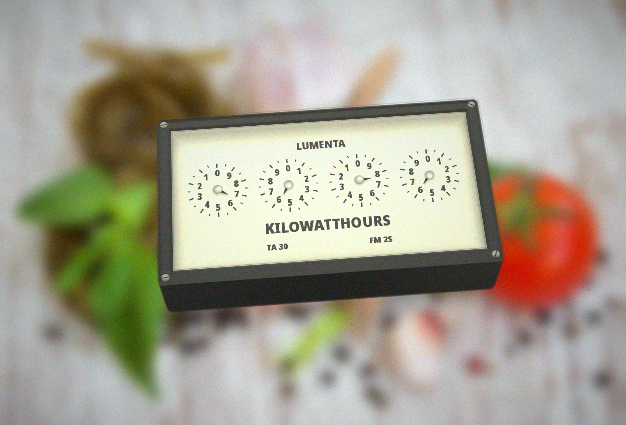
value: 6576kWh
